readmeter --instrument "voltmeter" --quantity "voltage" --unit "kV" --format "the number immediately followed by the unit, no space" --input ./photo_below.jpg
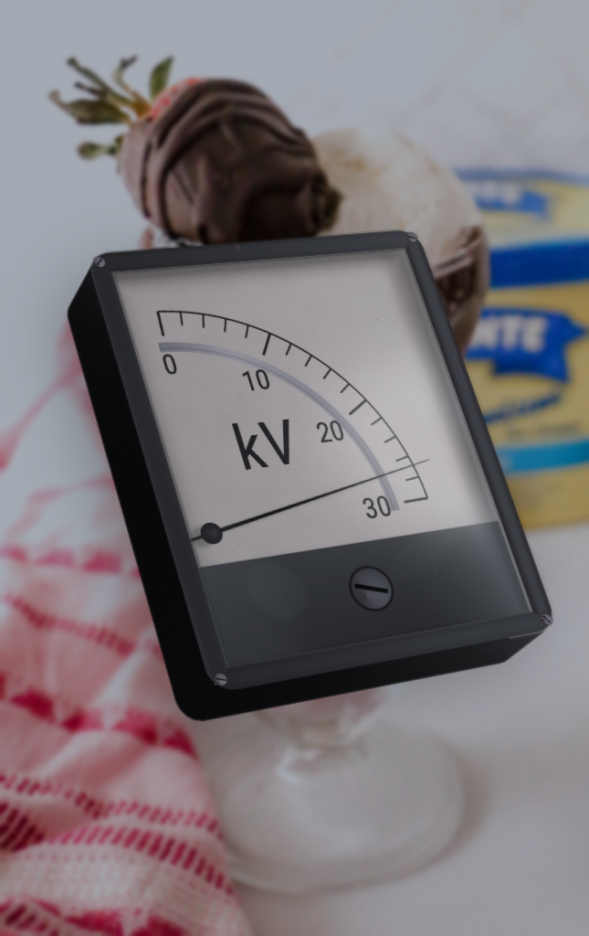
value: 27kV
